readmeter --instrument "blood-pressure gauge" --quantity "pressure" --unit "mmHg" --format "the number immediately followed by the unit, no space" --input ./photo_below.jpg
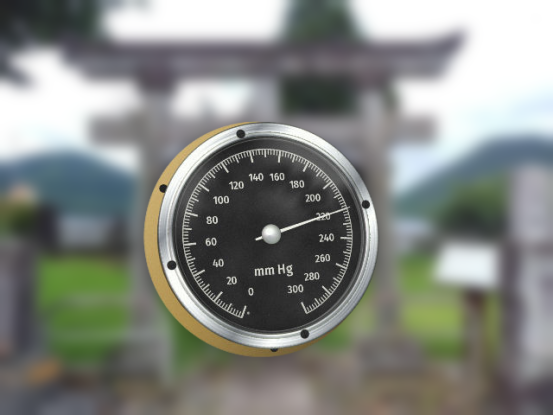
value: 220mmHg
